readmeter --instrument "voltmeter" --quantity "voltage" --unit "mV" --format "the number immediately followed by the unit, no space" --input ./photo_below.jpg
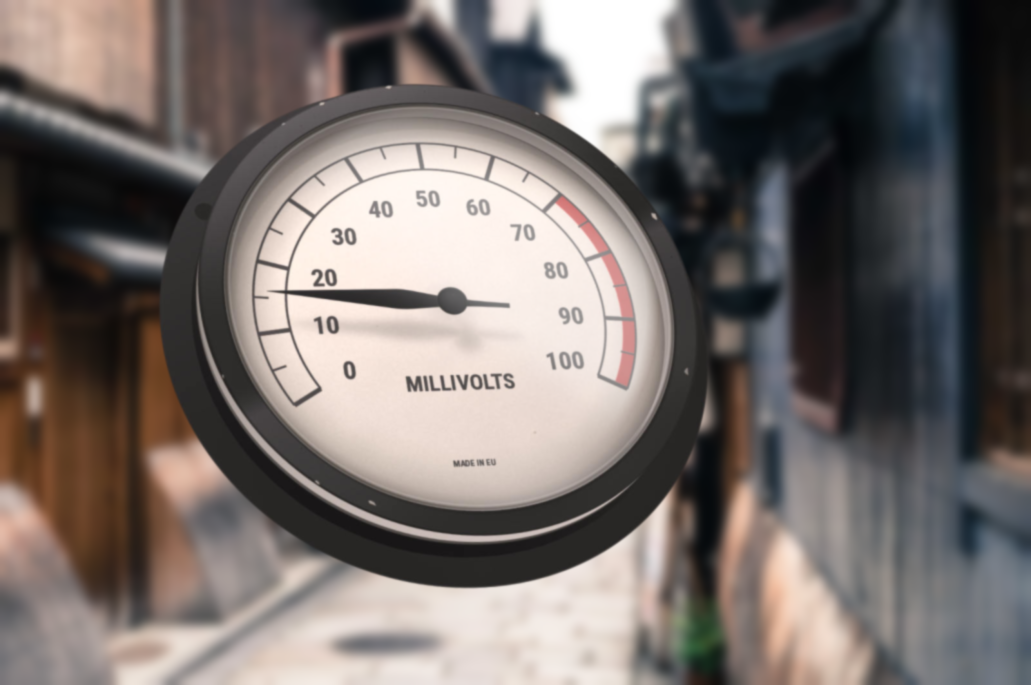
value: 15mV
